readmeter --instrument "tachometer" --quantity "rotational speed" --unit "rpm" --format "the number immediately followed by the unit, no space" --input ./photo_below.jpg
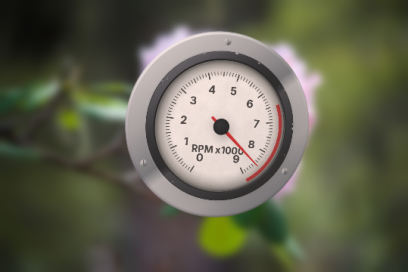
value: 8500rpm
